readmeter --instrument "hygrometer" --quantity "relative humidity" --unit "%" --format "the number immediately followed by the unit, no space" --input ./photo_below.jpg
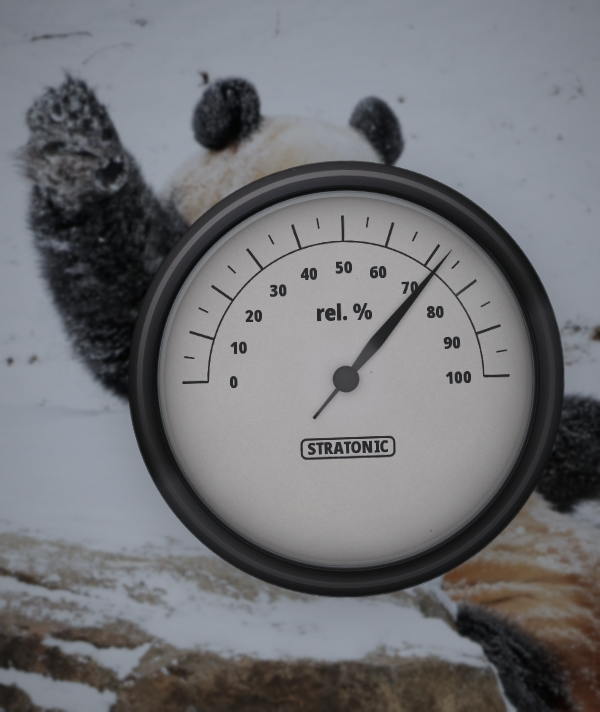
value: 72.5%
